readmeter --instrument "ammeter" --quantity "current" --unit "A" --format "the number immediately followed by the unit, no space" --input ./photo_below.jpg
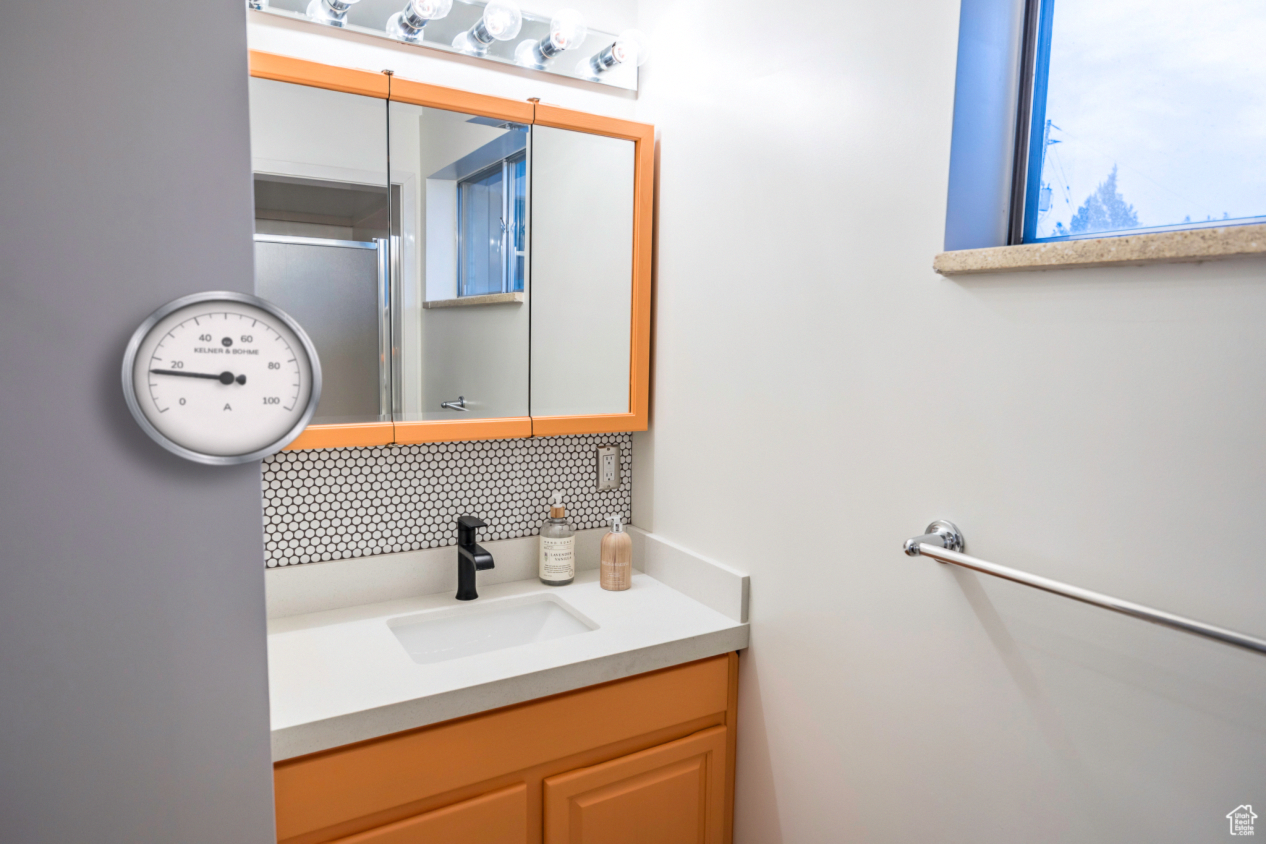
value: 15A
